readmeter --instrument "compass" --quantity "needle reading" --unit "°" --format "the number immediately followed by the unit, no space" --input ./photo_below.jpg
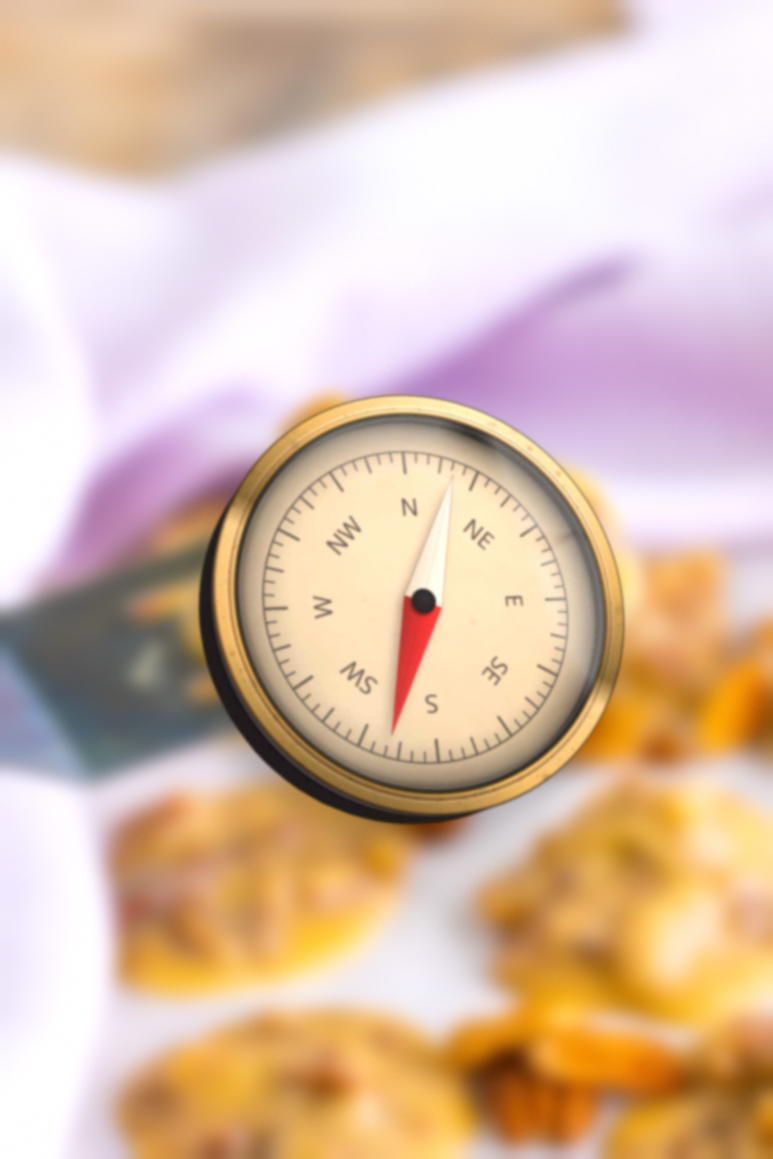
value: 200°
